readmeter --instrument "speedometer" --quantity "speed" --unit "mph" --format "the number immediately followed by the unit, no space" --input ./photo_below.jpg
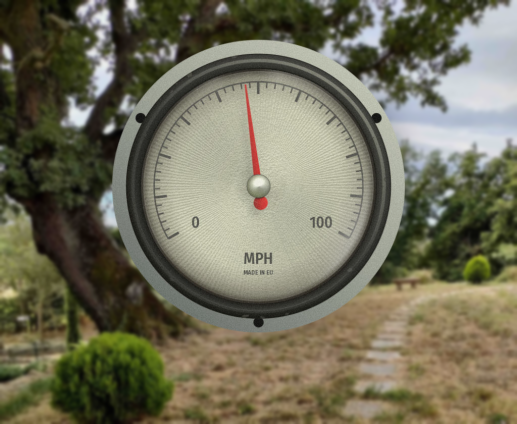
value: 47mph
